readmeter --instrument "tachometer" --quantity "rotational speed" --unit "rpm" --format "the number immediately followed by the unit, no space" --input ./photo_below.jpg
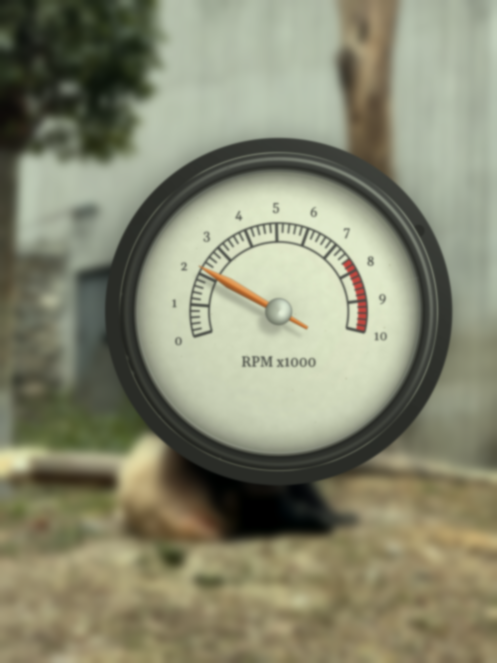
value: 2200rpm
